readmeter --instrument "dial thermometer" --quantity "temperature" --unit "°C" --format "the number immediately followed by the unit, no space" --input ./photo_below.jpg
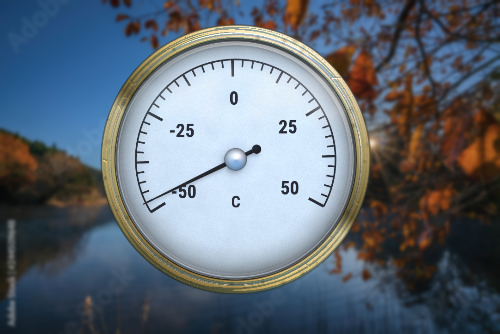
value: -47.5°C
